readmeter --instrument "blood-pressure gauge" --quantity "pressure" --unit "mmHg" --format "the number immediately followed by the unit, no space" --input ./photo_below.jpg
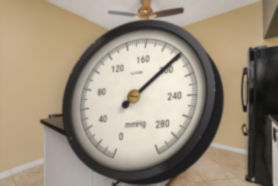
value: 200mmHg
